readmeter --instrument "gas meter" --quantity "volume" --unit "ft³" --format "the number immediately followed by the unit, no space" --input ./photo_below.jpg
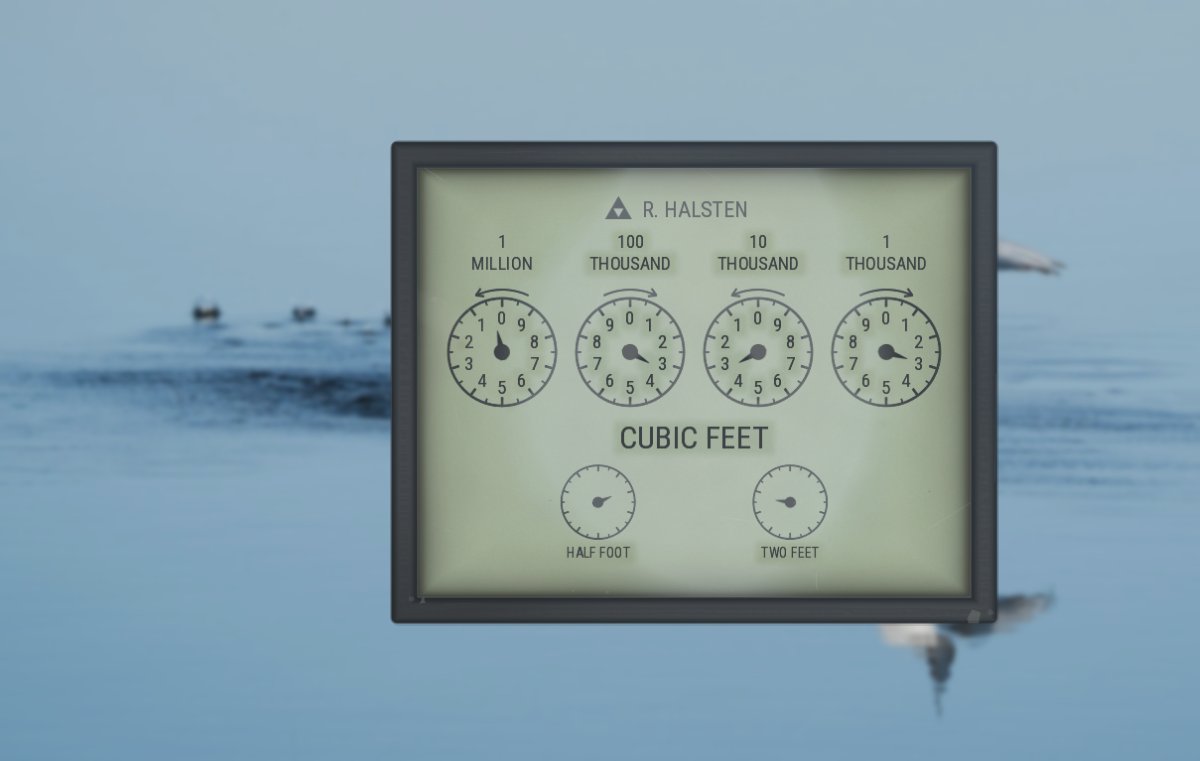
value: 33300ft³
